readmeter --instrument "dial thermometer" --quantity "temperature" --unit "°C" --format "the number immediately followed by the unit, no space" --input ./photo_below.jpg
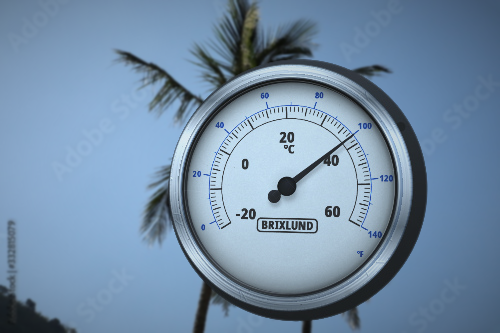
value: 38°C
